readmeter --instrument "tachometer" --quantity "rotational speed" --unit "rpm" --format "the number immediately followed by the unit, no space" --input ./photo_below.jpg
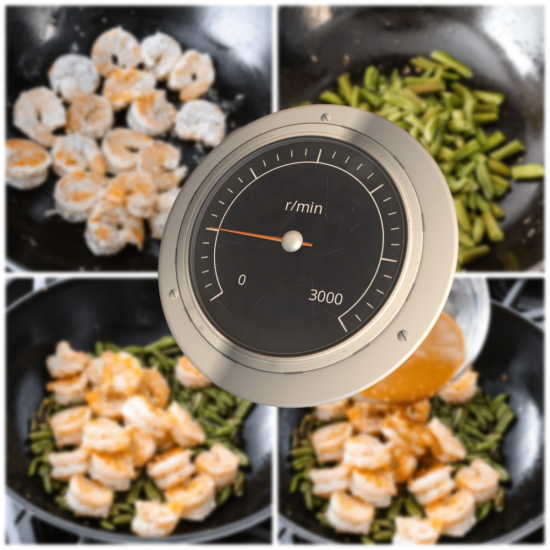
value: 500rpm
